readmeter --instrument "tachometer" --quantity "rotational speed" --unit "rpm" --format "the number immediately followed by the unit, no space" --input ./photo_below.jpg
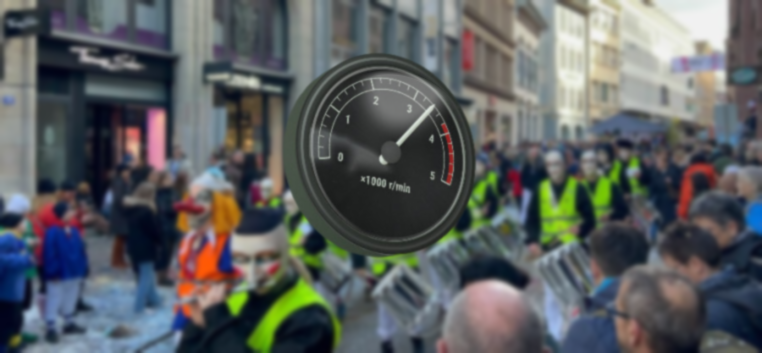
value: 3400rpm
